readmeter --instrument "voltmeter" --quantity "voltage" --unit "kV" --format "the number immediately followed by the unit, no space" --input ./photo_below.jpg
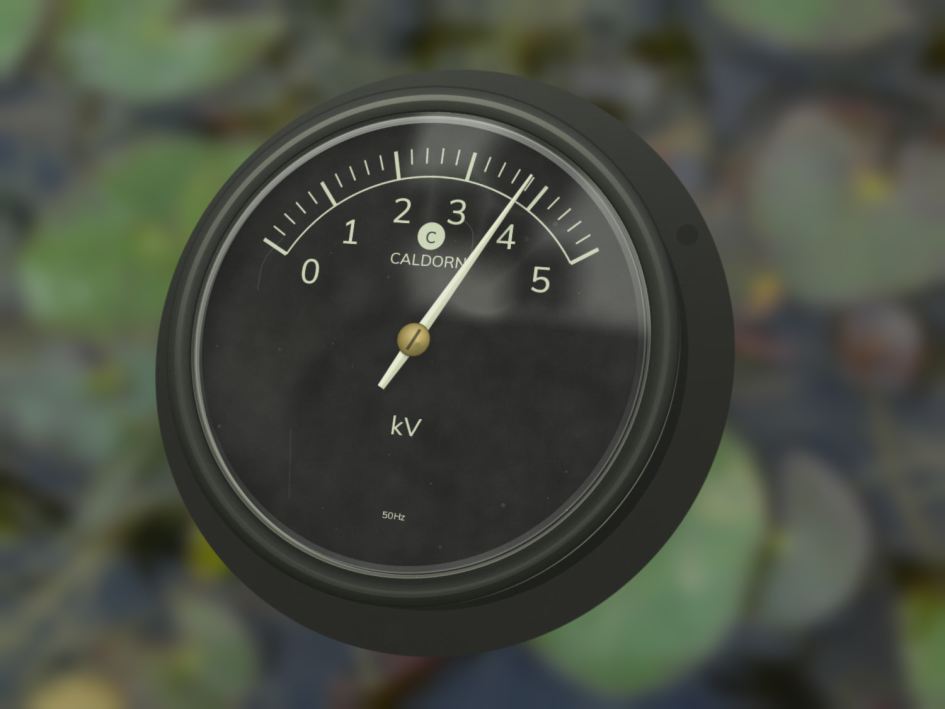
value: 3.8kV
